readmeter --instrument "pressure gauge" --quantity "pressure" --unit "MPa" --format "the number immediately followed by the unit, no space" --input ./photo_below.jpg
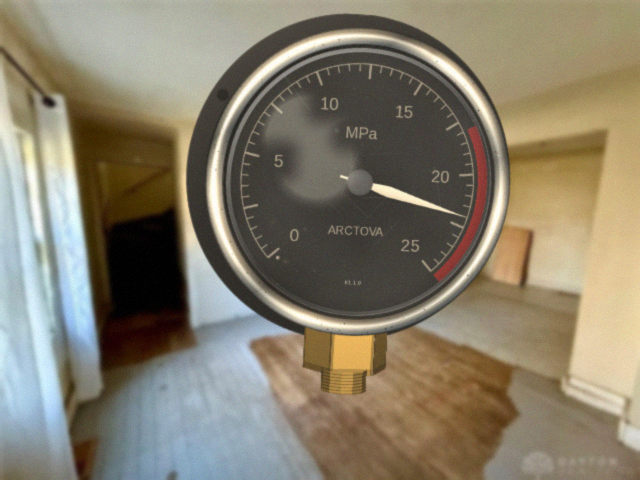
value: 22MPa
